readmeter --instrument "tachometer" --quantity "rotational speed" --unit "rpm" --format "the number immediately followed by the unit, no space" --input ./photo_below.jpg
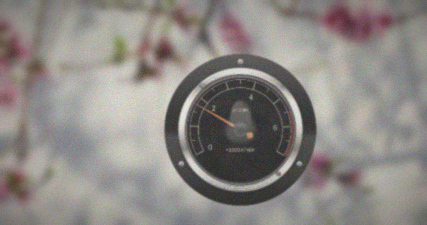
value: 1750rpm
